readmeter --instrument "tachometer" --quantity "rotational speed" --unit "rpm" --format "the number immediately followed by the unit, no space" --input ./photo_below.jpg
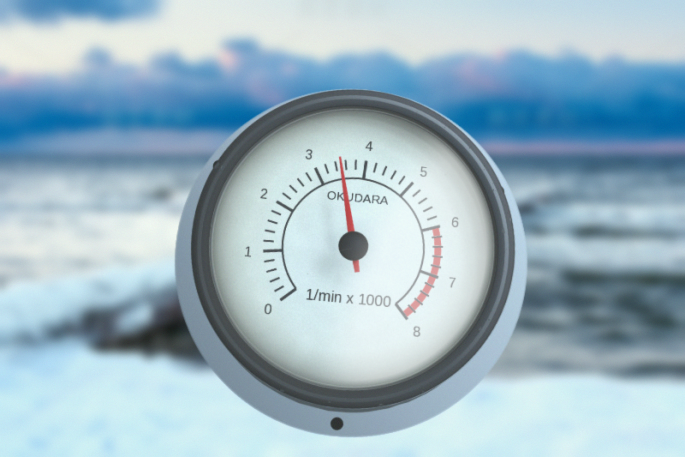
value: 3500rpm
